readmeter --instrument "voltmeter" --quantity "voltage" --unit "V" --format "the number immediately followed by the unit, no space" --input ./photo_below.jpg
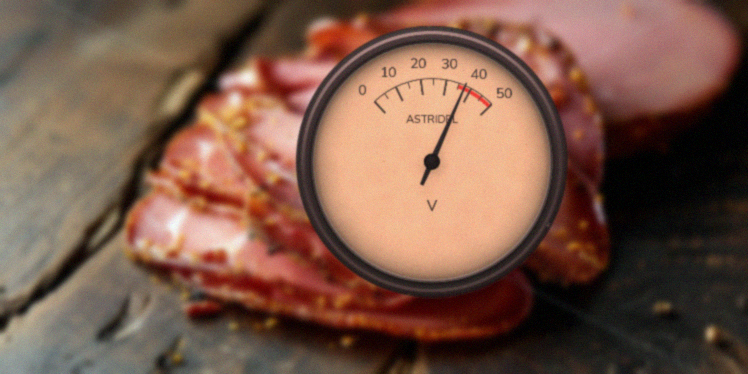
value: 37.5V
